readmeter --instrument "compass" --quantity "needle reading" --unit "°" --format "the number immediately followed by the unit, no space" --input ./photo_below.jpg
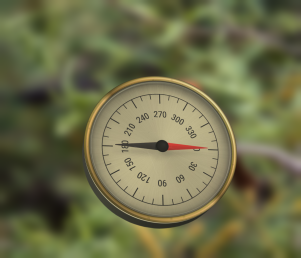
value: 0°
